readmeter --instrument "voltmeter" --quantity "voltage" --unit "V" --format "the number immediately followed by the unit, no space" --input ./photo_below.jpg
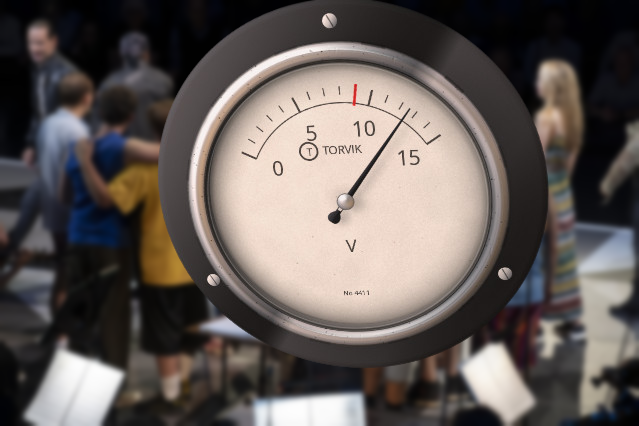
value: 12.5V
